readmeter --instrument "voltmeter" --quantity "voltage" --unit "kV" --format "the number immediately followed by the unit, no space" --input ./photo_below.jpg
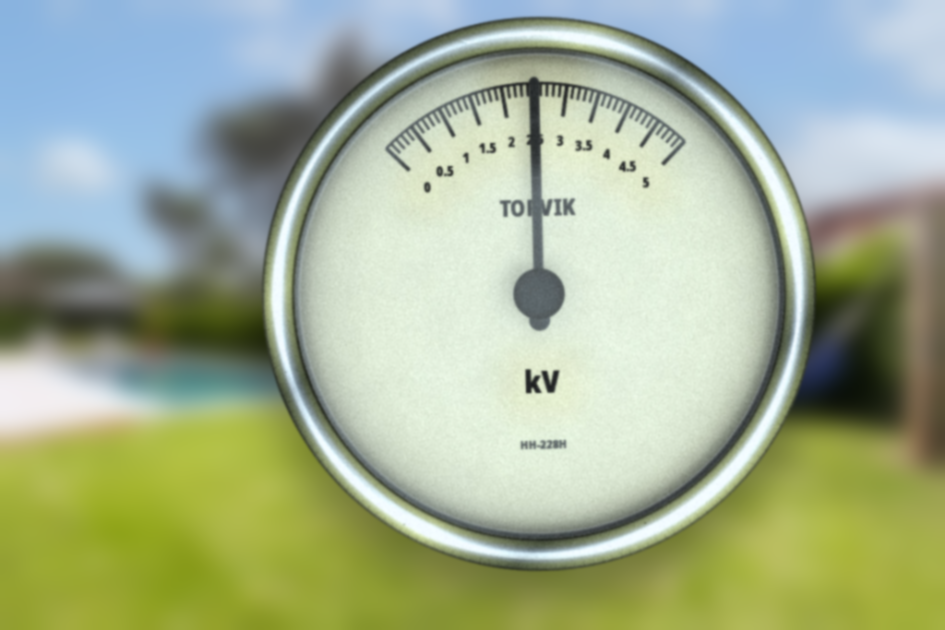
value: 2.5kV
